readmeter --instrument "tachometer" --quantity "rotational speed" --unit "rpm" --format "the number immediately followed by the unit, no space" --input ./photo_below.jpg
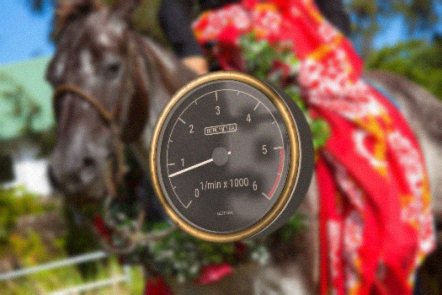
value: 750rpm
